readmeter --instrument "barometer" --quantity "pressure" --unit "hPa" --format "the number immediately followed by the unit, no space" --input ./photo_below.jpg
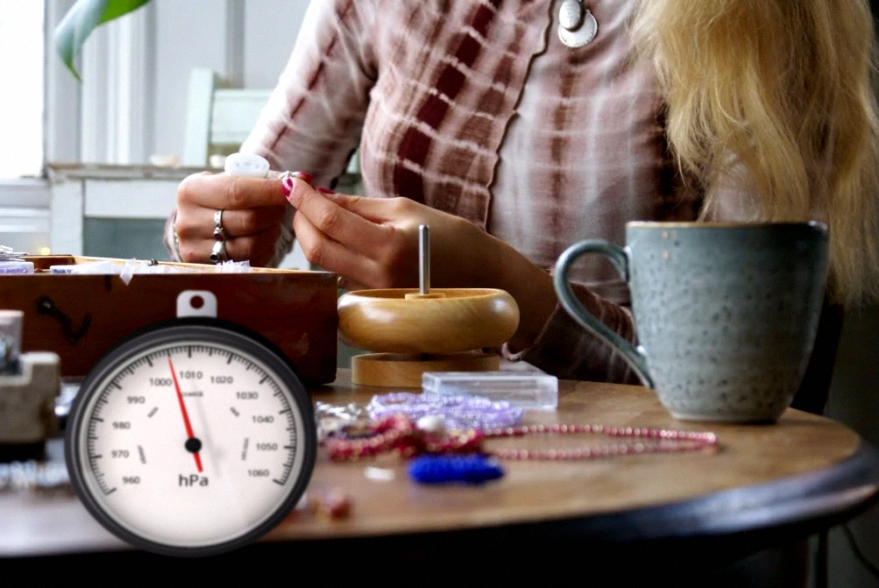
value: 1005hPa
